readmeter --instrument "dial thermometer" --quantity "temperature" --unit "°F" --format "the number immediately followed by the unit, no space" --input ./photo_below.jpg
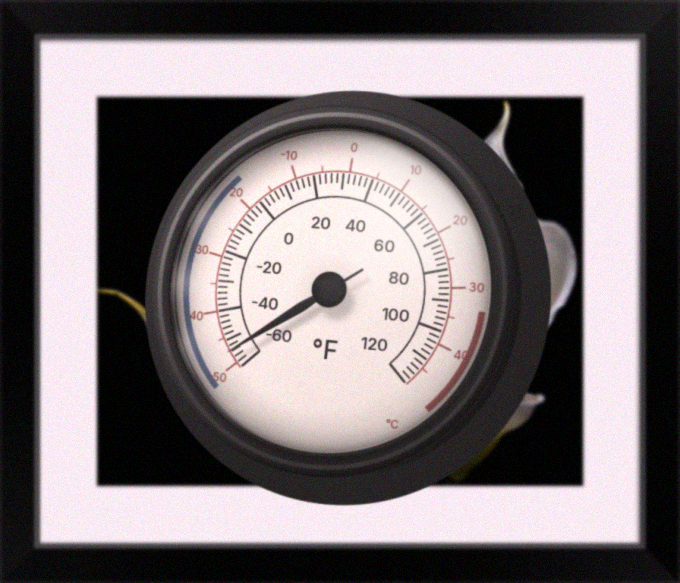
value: -54°F
